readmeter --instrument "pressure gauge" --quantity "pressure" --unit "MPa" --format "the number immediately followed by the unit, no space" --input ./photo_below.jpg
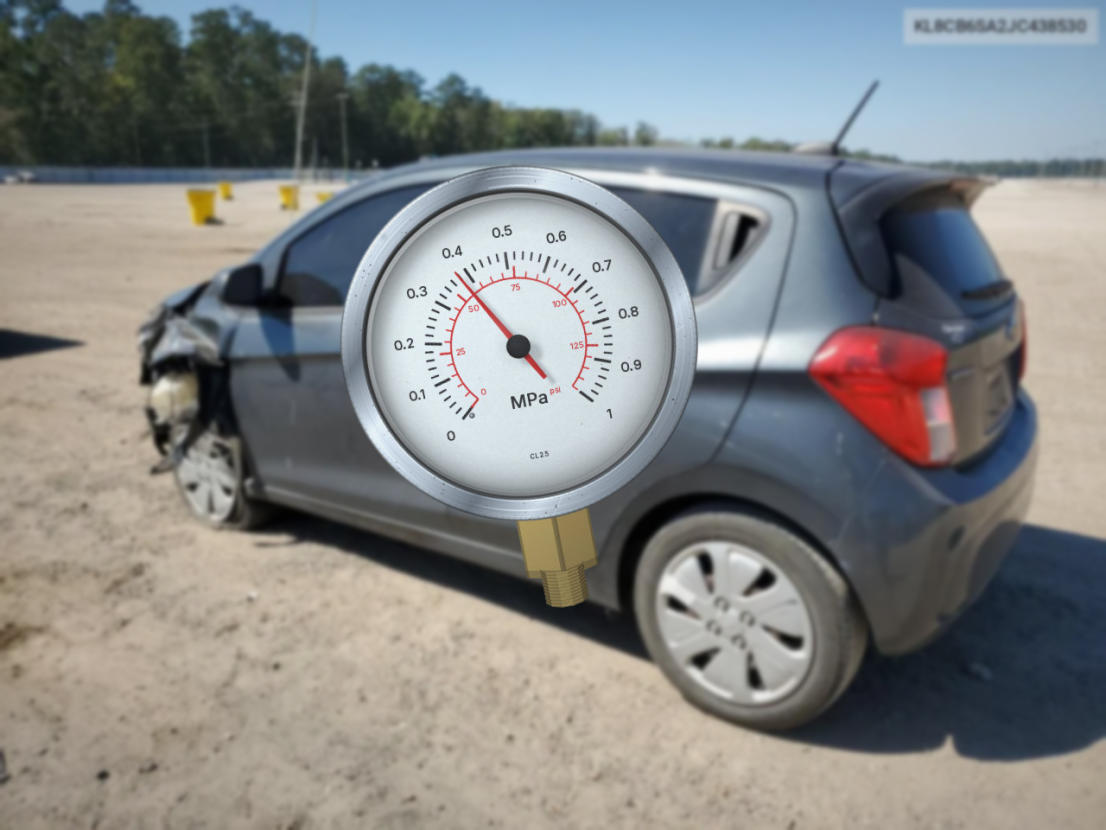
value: 0.38MPa
